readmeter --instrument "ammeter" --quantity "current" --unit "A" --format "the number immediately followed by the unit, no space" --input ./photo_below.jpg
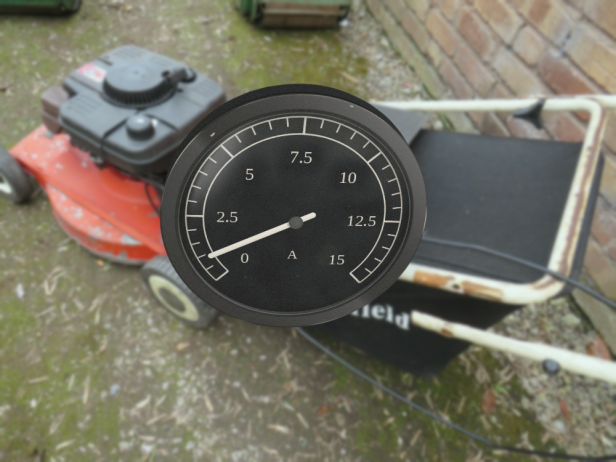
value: 1A
